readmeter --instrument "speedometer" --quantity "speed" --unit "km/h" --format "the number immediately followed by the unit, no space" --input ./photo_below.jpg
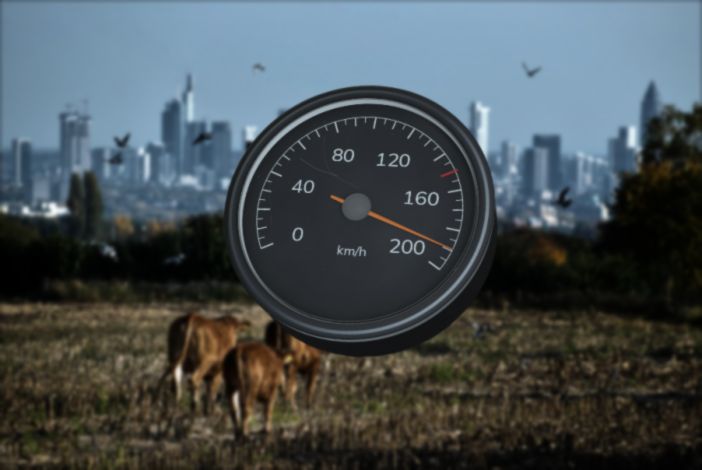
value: 190km/h
